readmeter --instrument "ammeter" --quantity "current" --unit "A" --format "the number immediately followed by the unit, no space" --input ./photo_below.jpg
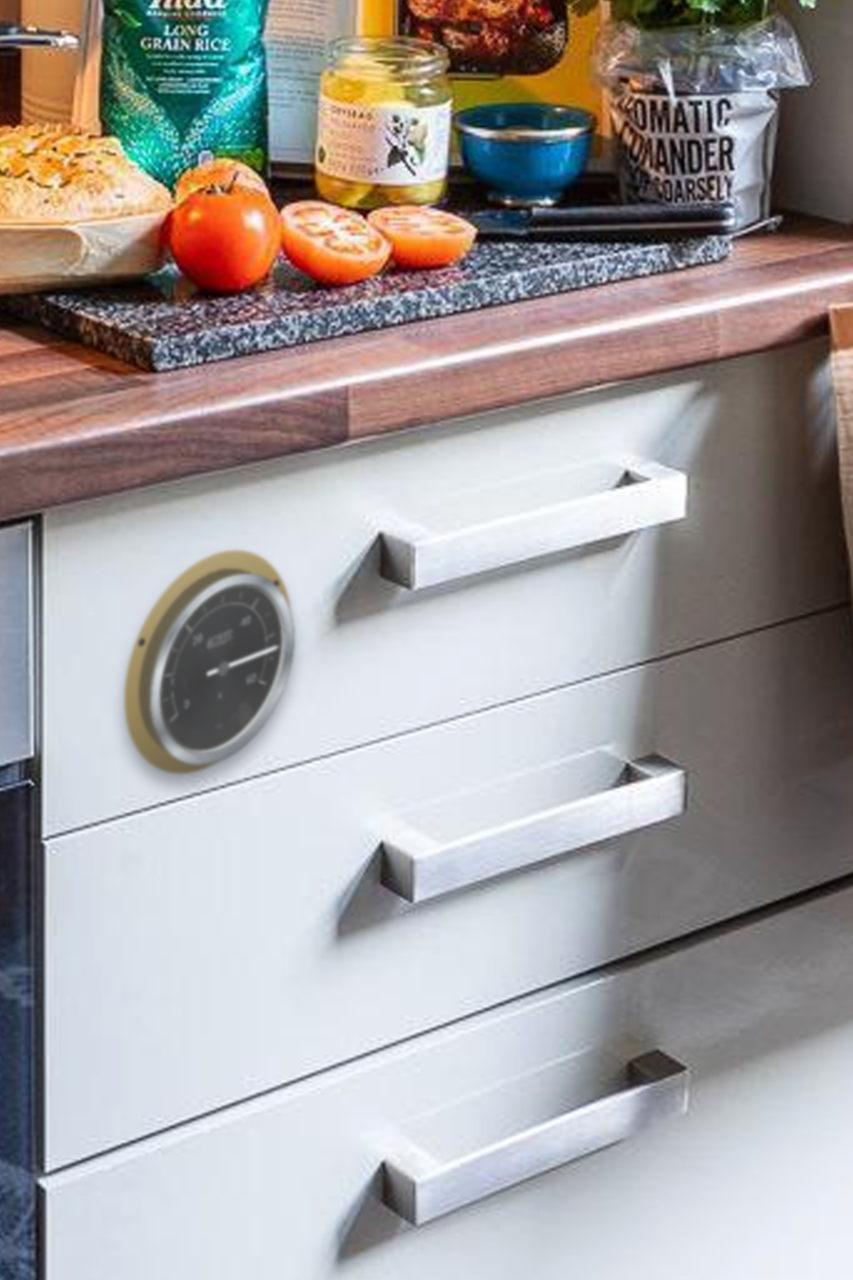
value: 52.5A
